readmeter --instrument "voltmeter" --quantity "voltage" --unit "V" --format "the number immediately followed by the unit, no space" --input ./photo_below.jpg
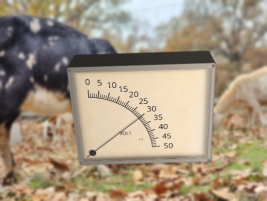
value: 30V
